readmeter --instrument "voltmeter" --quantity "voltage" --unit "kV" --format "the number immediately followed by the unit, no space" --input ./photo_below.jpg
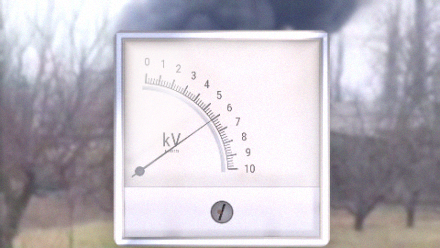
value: 6kV
